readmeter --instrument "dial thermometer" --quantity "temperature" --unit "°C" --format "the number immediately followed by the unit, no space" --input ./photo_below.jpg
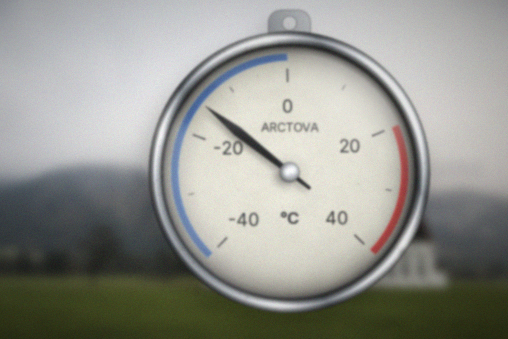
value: -15°C
